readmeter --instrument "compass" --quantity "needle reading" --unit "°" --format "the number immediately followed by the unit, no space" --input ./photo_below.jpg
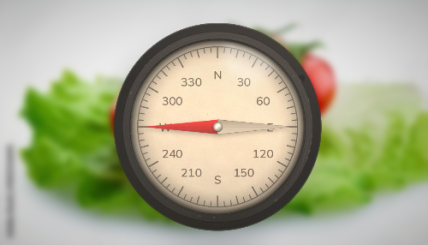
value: 270°
